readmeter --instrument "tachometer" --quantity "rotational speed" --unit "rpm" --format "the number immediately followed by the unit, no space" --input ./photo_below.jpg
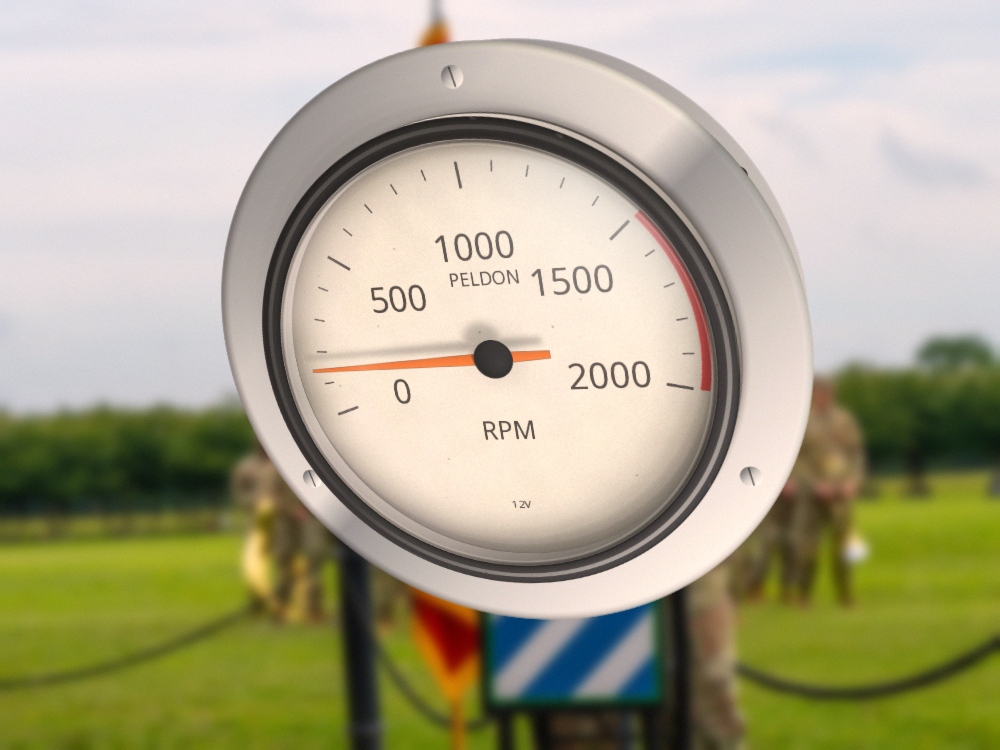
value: 150rpm
